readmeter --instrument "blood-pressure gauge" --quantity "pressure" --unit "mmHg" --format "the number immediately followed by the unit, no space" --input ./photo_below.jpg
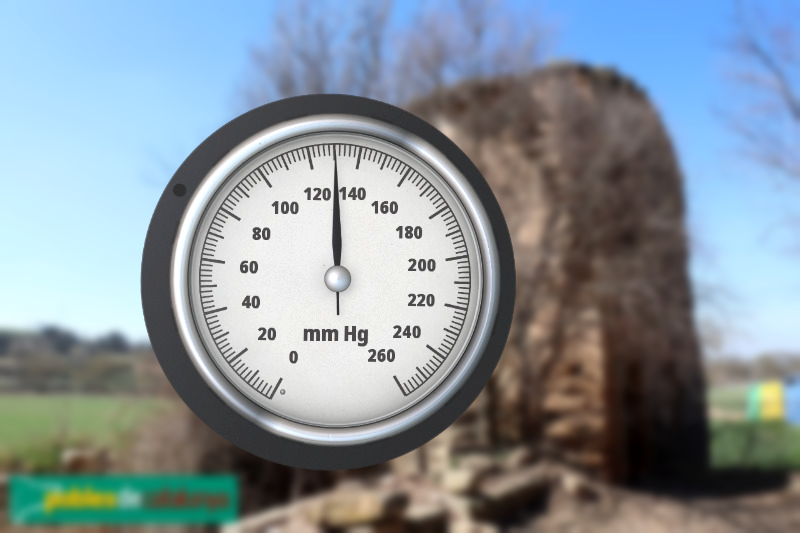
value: 130mmHg
